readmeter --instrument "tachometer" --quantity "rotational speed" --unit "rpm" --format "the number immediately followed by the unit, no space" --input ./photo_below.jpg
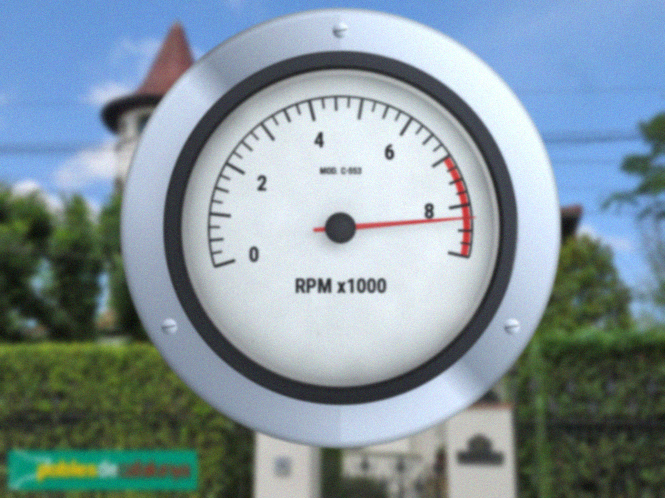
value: 8250rpm
